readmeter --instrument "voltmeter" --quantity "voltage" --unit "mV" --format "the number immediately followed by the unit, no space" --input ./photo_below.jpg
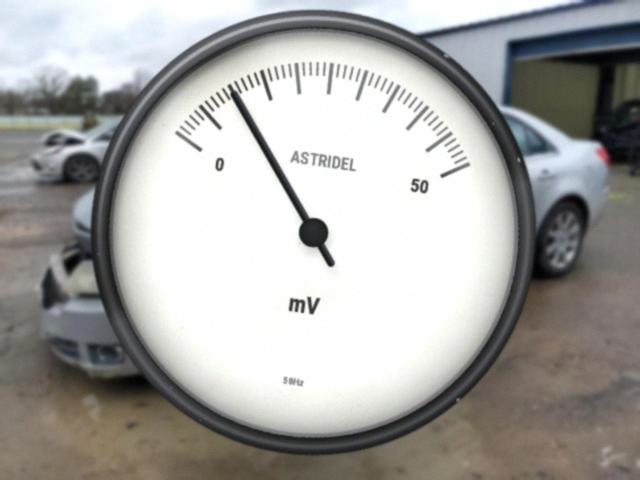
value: 10mV
